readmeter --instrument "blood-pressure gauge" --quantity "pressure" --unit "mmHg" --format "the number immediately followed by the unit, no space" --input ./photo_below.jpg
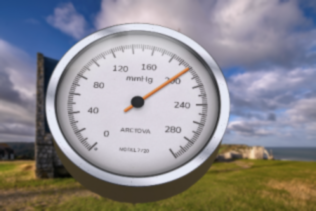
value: 200mmHg
